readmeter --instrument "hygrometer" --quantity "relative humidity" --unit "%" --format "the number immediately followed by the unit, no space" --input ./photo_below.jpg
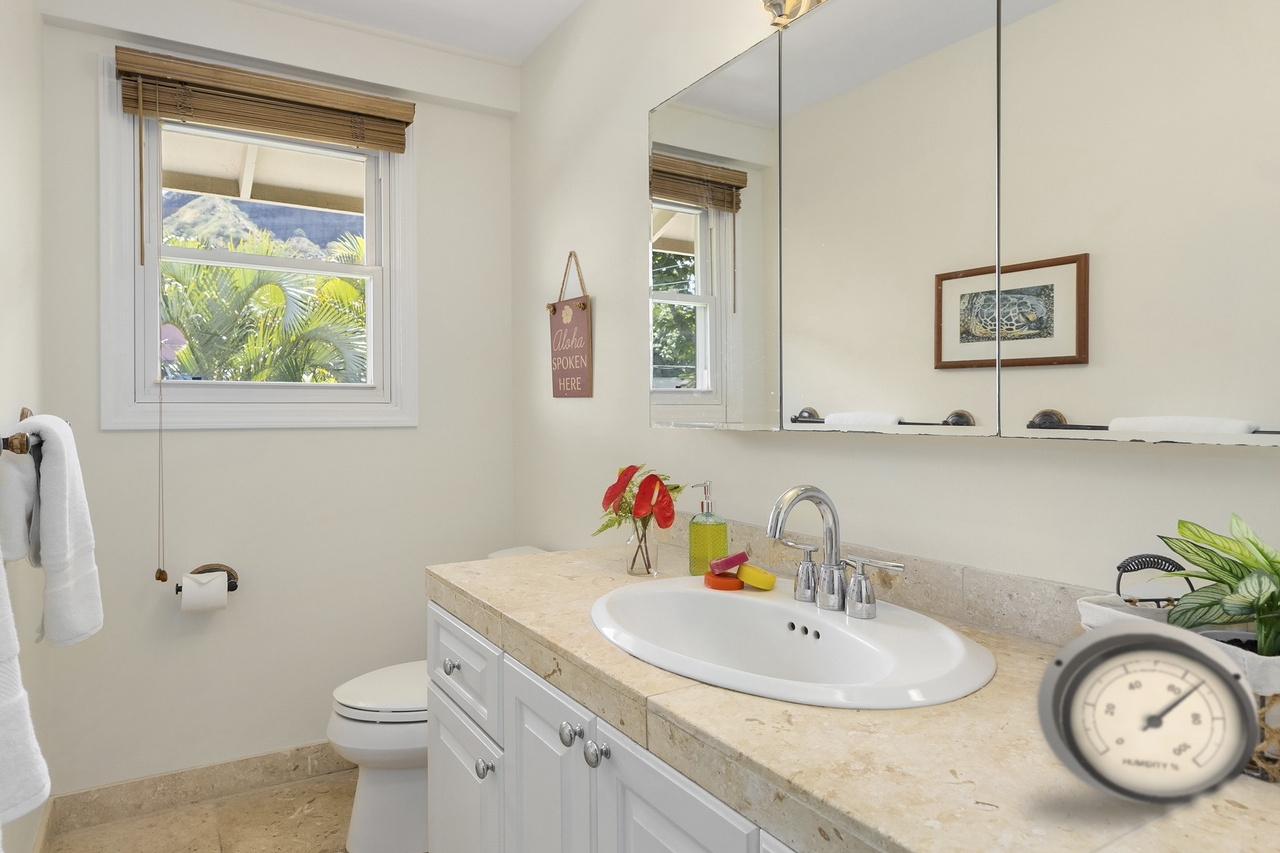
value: 65%
